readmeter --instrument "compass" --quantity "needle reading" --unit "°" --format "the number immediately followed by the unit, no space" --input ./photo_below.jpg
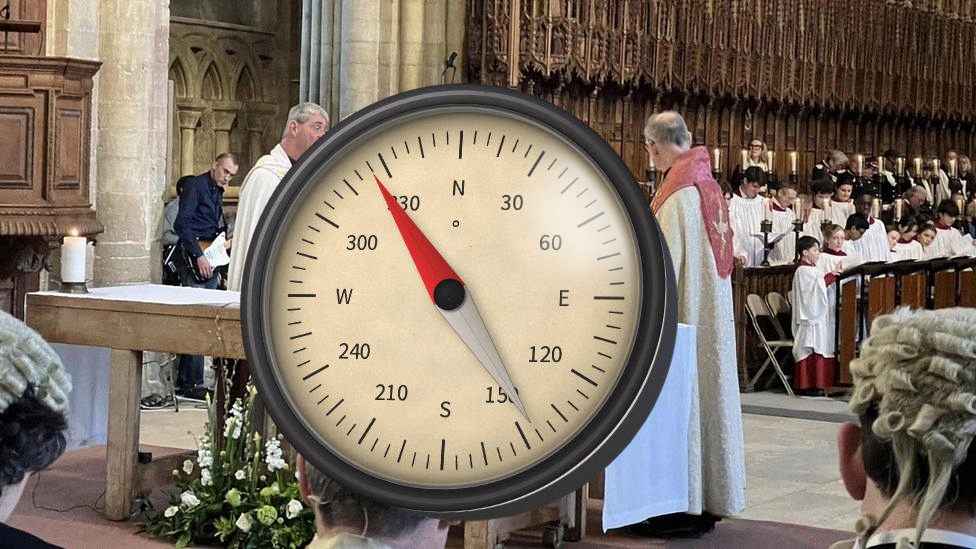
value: 325°
